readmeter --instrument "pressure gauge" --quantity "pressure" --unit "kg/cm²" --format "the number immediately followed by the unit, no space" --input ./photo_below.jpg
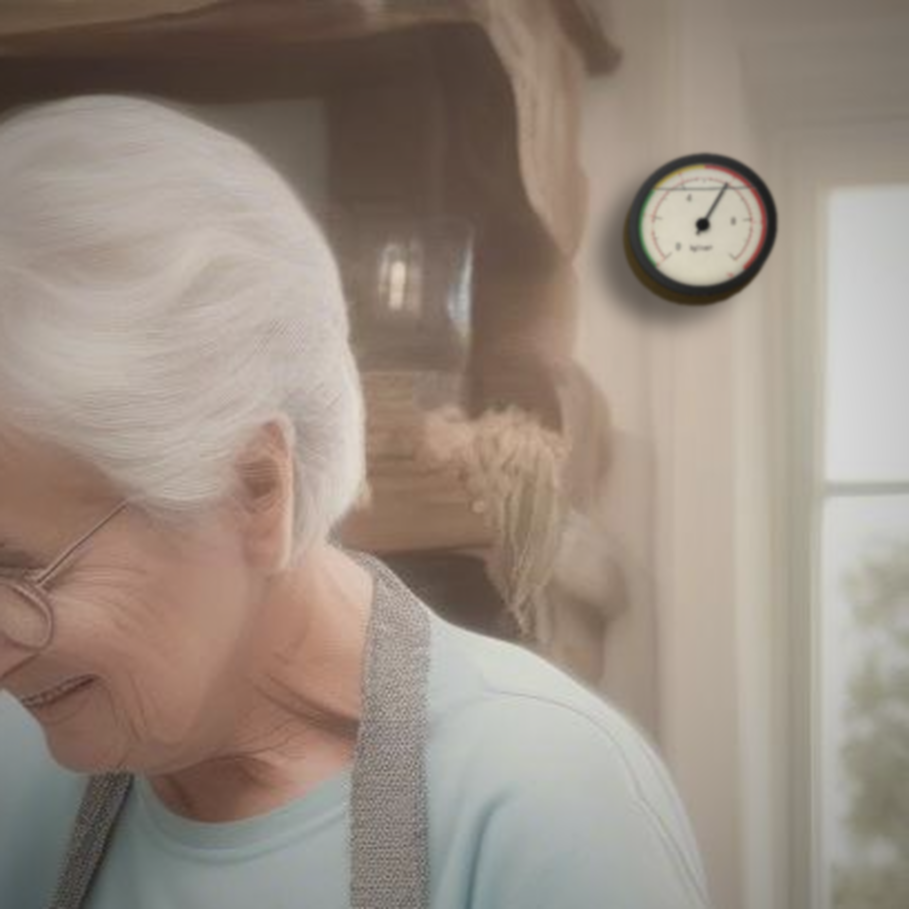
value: 6kg/cm²
